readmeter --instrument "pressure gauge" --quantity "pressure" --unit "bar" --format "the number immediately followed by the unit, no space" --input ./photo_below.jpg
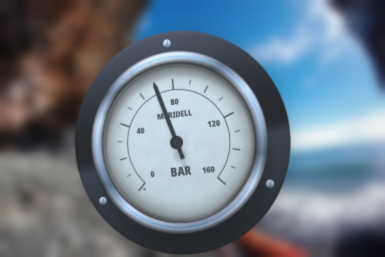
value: 70bar
